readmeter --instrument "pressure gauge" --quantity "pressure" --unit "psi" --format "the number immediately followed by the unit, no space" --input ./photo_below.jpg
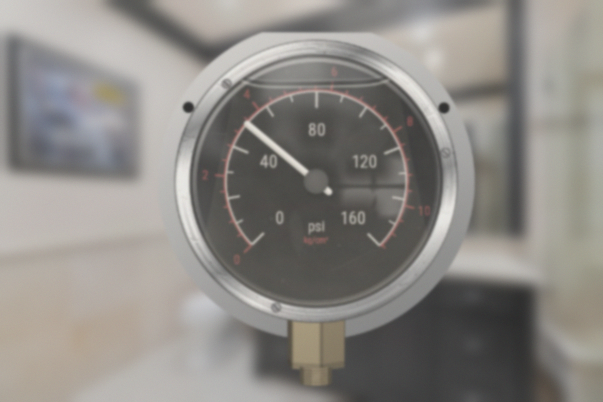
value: 50psi
